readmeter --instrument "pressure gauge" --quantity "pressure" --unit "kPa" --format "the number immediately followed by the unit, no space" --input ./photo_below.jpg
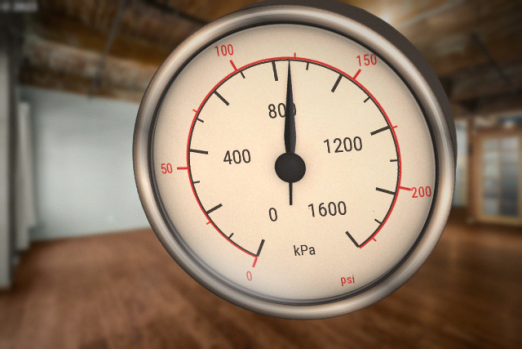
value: 850kPa
